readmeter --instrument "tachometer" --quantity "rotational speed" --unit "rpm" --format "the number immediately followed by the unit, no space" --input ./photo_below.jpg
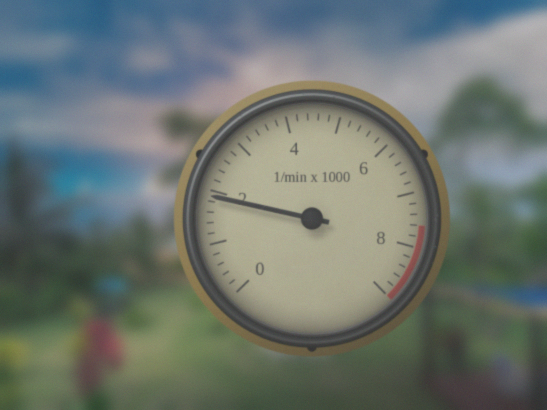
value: 1900rpm
